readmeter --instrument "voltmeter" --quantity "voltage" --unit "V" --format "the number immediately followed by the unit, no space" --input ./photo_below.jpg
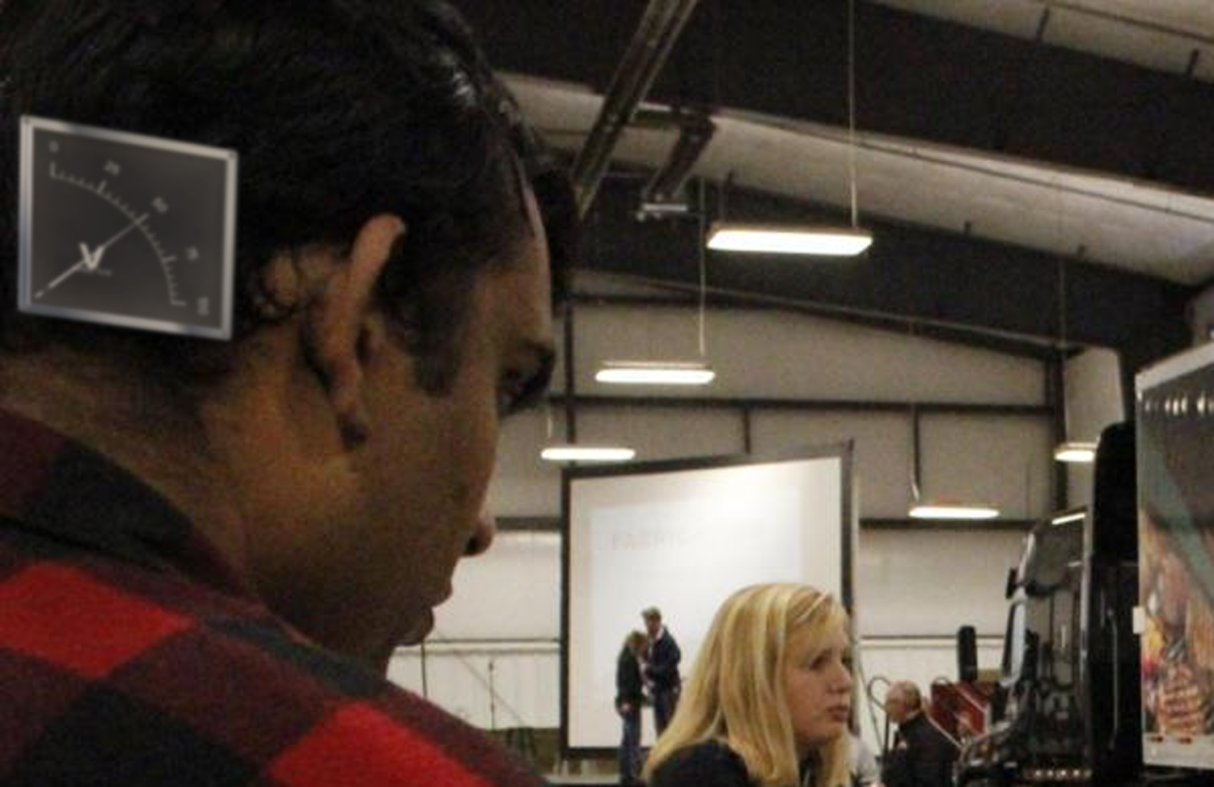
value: 50V
